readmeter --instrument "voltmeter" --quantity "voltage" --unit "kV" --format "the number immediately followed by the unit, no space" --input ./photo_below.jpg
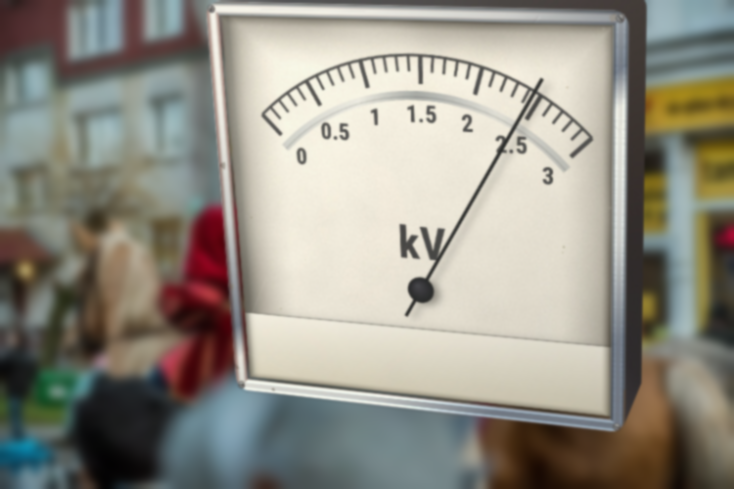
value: 2.45kV
